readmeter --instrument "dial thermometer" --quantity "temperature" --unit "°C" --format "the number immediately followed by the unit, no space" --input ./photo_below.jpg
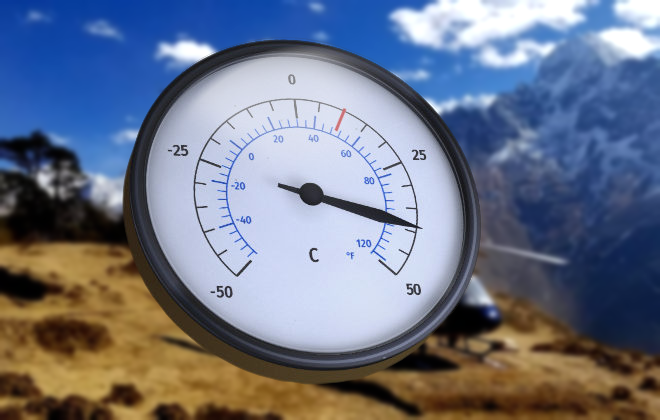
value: 40°C
